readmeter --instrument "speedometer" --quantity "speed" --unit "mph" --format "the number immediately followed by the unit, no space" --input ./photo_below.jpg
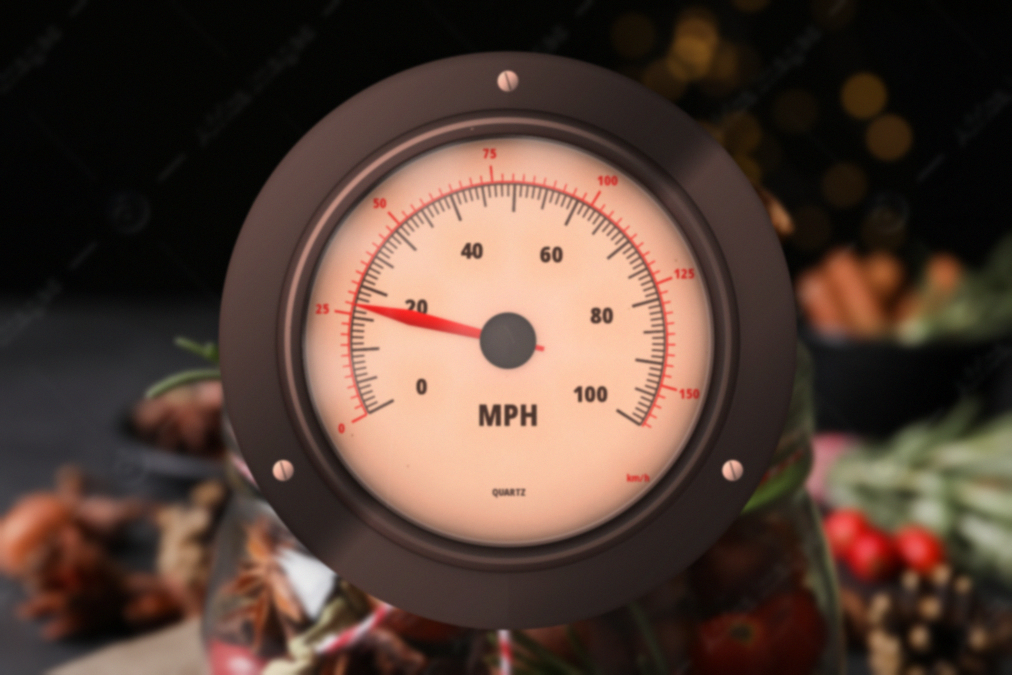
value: 17mph
